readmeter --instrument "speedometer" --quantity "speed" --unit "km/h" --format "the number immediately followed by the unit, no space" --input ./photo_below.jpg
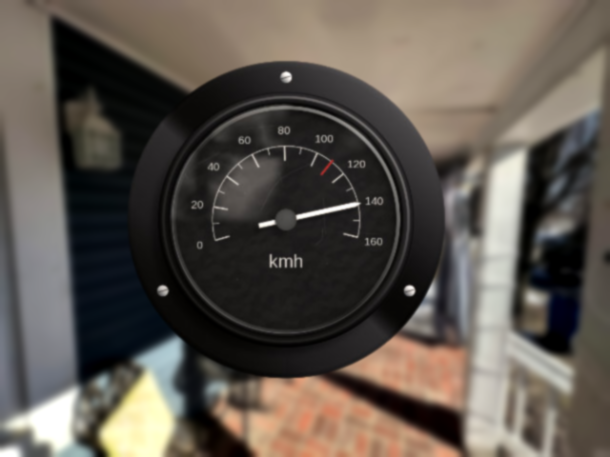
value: 140km/h
